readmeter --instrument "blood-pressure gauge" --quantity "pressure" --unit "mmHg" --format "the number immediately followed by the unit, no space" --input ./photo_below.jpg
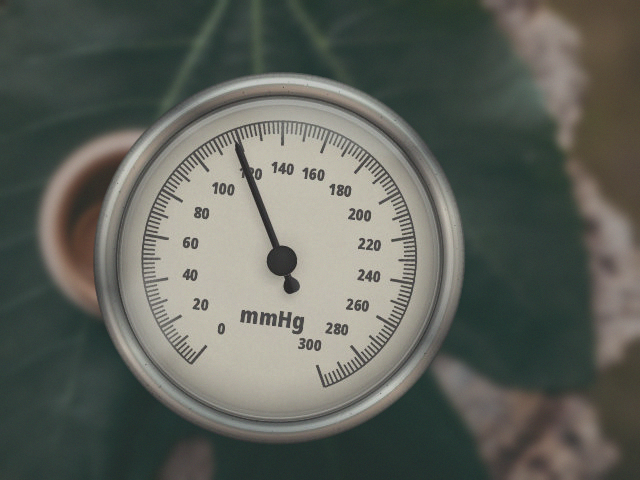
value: 118mmHg
